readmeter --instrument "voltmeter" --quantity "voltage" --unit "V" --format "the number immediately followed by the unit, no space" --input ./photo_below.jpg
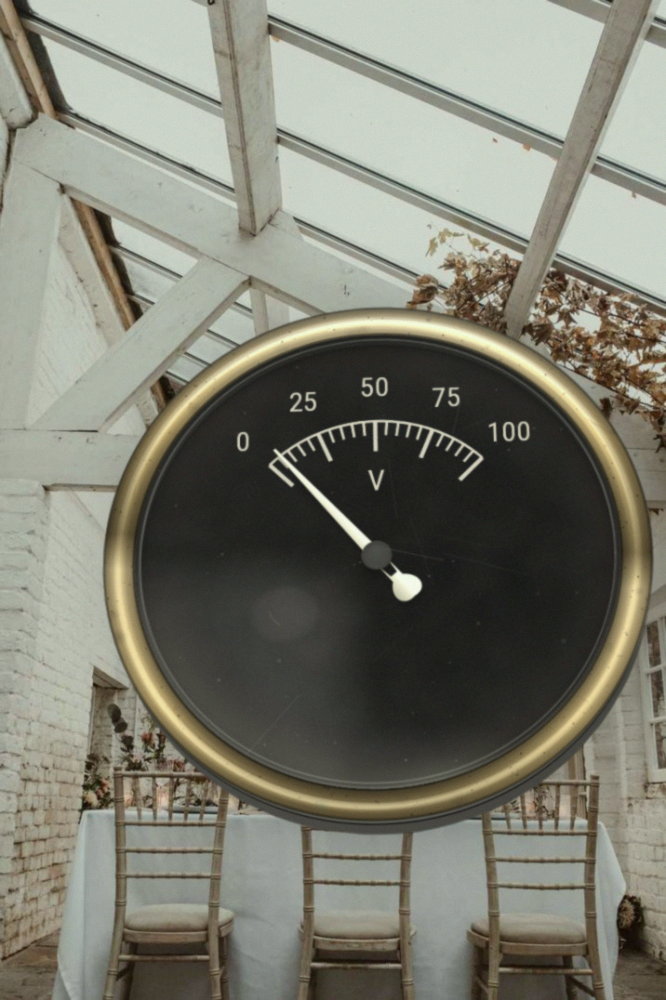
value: 5V
